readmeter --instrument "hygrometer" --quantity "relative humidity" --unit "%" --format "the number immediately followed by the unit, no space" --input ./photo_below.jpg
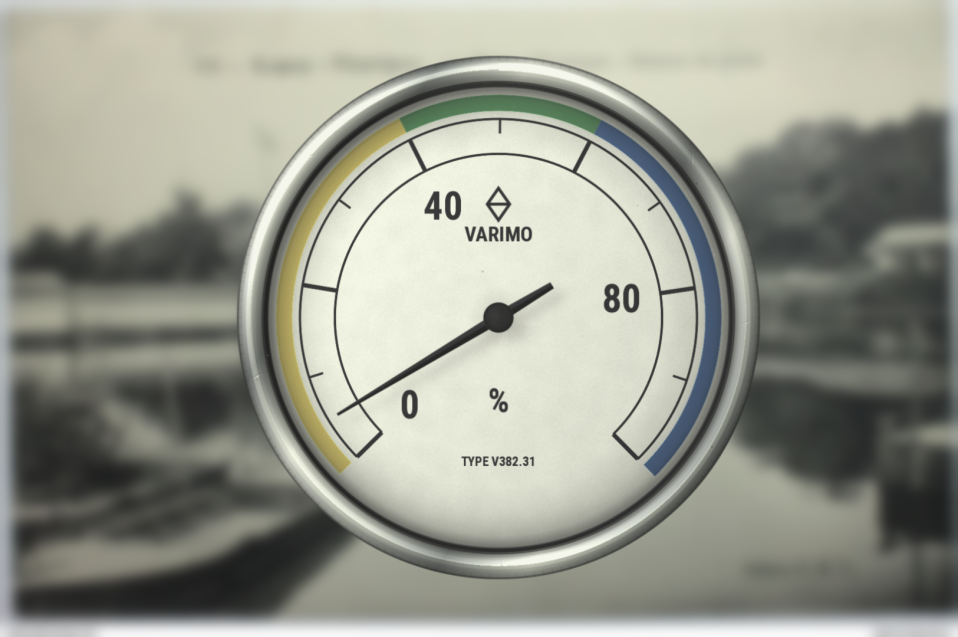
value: 5%
